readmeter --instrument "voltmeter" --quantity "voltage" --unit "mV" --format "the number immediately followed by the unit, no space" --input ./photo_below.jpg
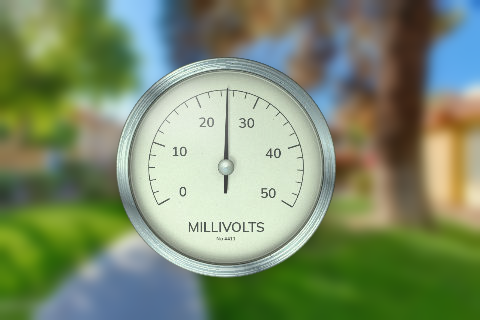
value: 25mV
